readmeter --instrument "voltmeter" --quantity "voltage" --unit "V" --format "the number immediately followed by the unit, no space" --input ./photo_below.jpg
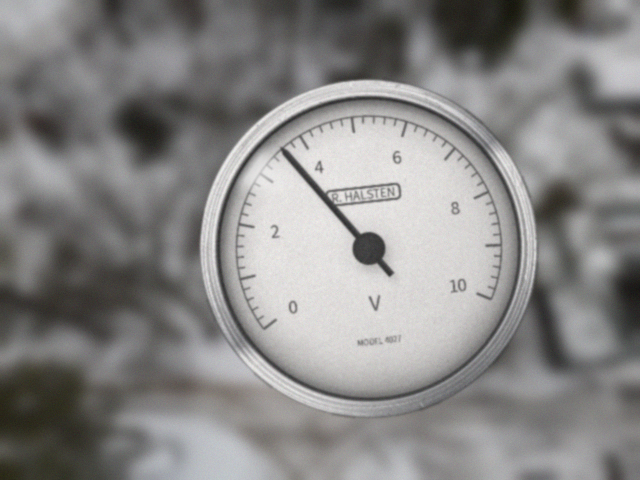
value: 3.6V
